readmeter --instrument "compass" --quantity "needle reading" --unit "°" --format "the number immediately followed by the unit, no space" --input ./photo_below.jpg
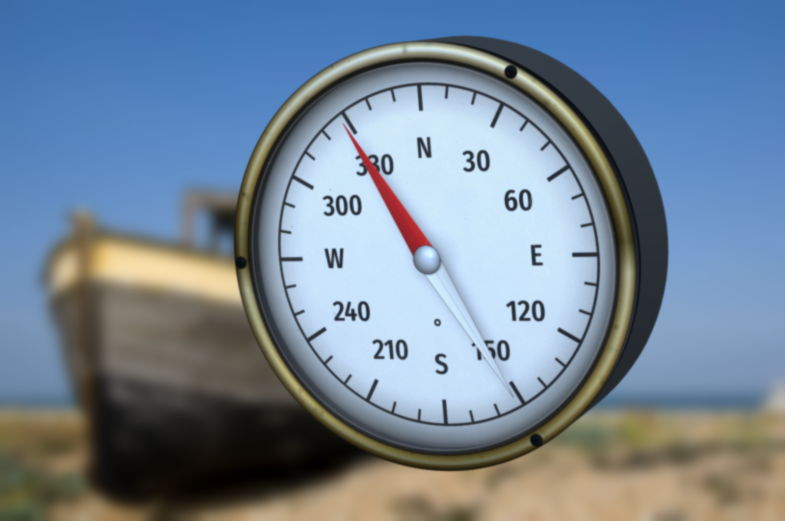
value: 330°
